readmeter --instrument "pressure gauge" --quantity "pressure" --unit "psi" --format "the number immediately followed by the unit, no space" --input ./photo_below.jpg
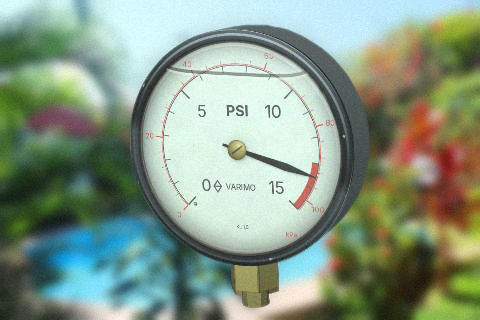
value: 13.5psi
